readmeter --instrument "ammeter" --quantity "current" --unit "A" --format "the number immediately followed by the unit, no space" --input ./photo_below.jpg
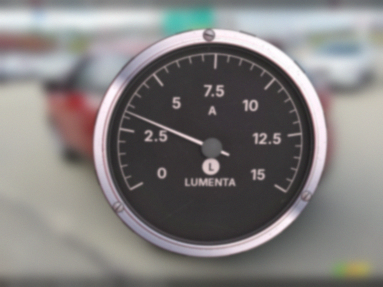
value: 3.25A
